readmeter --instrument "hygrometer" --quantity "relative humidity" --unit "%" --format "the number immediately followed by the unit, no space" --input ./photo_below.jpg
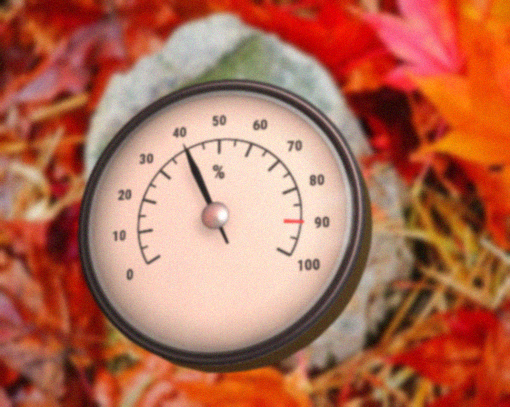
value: 40%
